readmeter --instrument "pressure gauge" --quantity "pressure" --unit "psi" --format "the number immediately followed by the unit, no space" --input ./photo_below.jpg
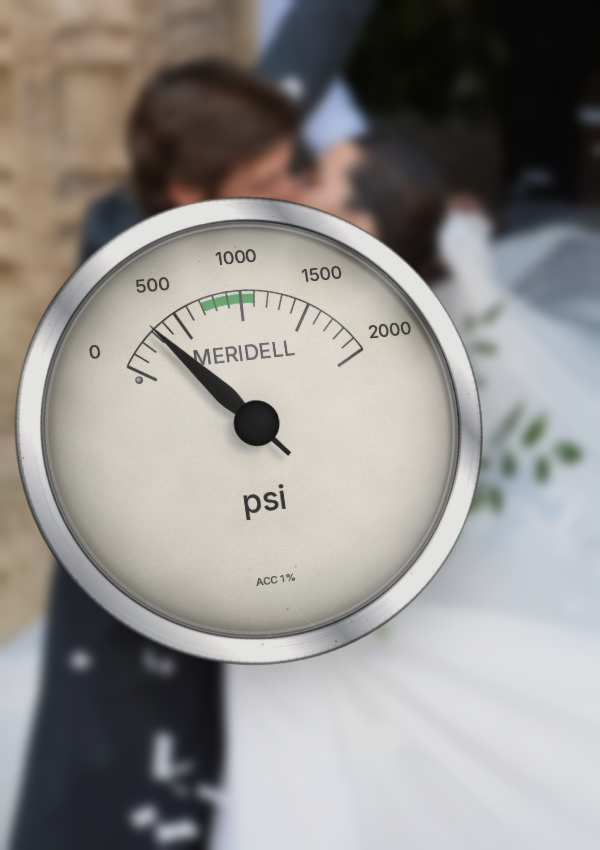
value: 300psi
